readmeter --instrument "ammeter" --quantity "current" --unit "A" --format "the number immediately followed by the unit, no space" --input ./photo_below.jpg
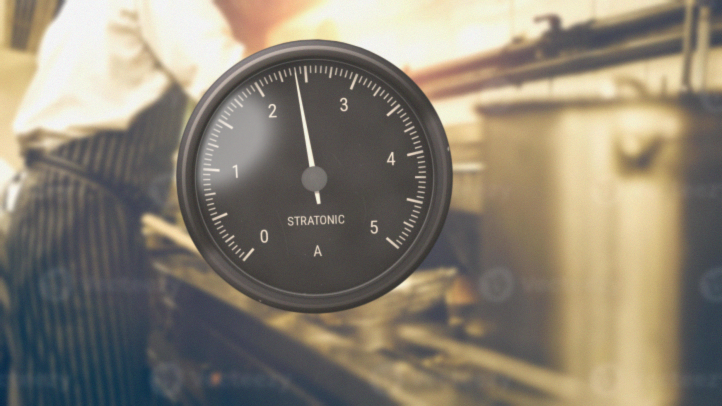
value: 2.4A
